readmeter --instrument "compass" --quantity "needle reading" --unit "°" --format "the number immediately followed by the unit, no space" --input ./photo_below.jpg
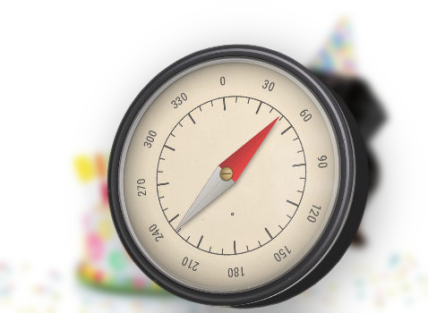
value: 50°
